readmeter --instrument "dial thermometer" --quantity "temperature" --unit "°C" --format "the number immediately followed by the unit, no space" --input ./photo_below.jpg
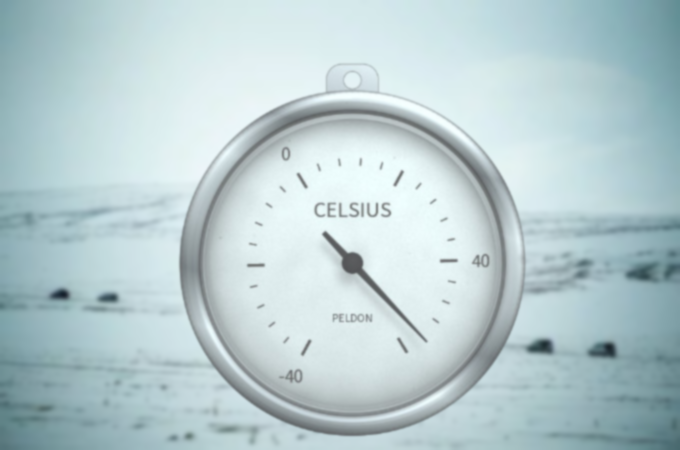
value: 56°C
